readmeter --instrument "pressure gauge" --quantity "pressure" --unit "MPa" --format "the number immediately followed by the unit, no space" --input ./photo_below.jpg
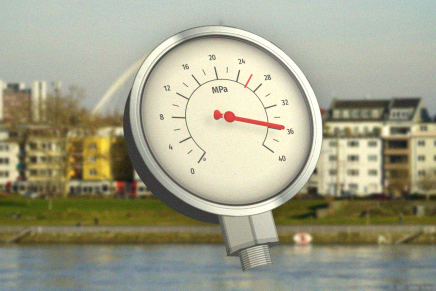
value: 36MPa
